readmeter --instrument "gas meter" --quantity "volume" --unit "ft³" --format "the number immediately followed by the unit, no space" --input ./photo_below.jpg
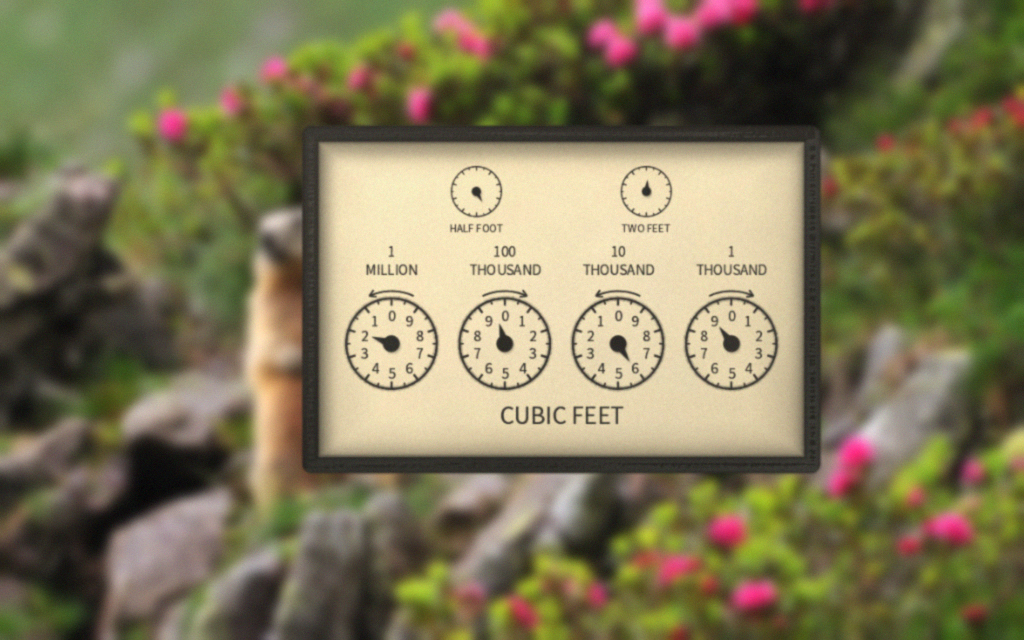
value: 195900ft³
